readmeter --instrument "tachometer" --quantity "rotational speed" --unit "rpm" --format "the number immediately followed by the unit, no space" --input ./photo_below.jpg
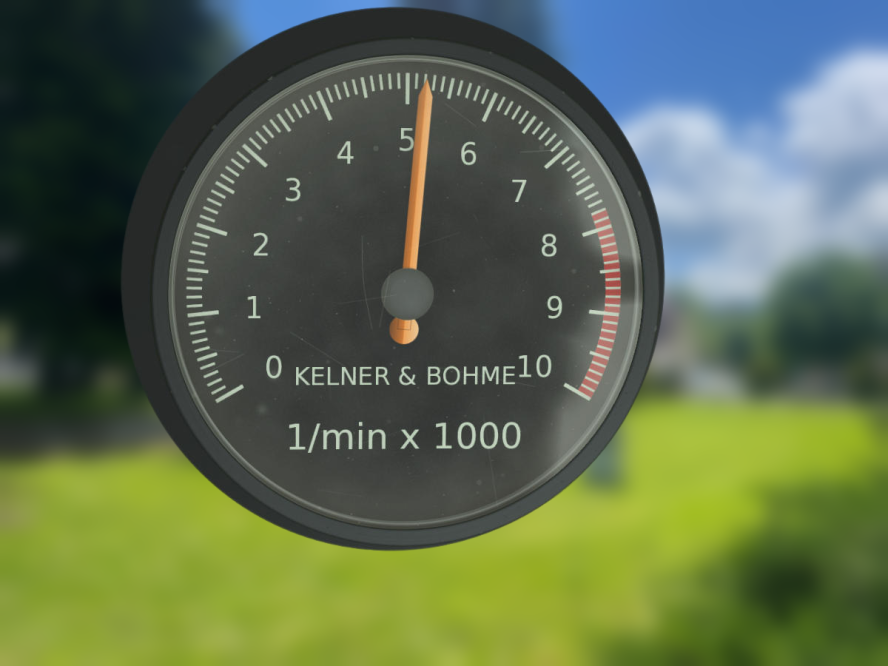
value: 5200rpm
